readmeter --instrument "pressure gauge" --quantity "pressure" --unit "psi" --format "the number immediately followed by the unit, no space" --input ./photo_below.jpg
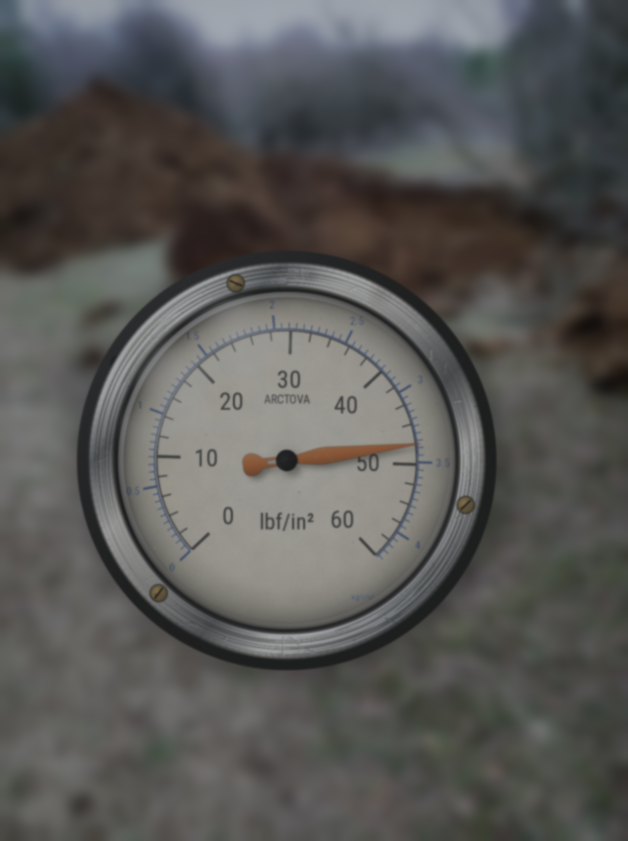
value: 48psi
